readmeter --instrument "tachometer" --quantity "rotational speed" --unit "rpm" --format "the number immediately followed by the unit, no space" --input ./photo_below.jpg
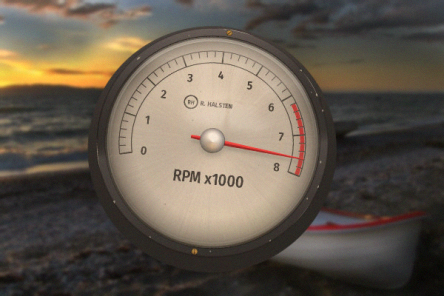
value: 7600rpm
